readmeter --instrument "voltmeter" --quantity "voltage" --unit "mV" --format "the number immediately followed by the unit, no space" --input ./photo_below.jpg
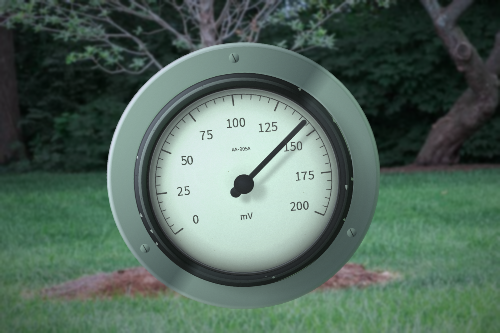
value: 142.5mV
